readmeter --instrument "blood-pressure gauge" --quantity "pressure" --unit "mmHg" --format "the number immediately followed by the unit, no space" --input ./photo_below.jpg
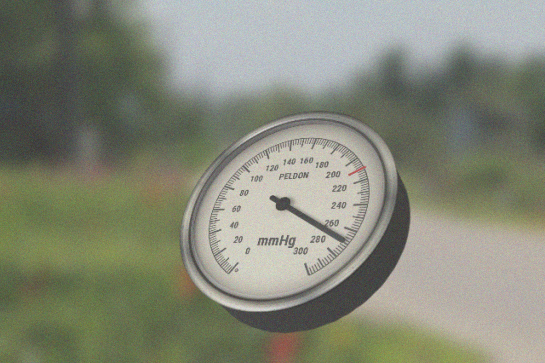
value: 270mmHg
